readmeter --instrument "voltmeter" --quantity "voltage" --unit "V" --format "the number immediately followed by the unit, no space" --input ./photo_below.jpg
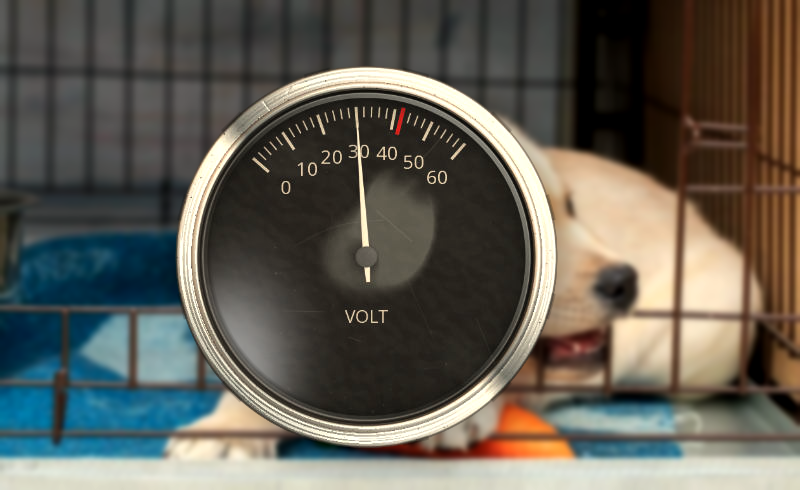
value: 30V
